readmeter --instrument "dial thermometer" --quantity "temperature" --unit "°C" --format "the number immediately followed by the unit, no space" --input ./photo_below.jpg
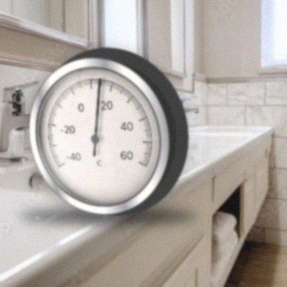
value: 15°C
